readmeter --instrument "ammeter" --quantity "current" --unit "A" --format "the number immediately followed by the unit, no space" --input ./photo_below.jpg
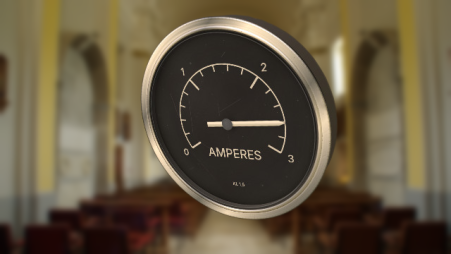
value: 2.6A
